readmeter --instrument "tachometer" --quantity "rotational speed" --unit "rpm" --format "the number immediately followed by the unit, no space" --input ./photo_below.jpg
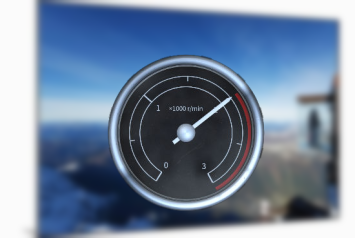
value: 2000rpm
